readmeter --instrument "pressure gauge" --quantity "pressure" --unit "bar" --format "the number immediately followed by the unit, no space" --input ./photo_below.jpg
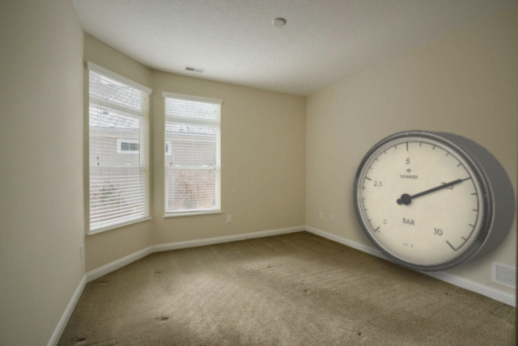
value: 7.5bar
